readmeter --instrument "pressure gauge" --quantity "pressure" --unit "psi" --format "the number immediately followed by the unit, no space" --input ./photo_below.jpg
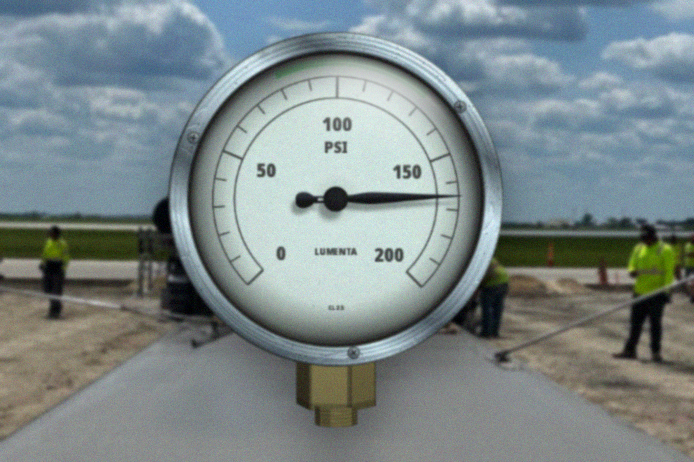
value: 165psi
